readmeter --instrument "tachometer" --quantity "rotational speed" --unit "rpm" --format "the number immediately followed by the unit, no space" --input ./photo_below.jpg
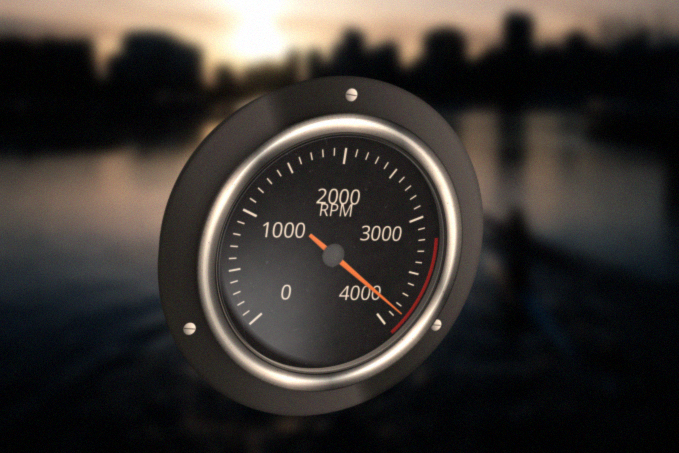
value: 3850rpm
